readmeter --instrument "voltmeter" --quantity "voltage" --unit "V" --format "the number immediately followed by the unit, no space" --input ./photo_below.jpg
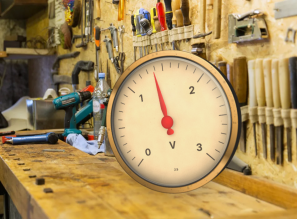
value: 1.4V
